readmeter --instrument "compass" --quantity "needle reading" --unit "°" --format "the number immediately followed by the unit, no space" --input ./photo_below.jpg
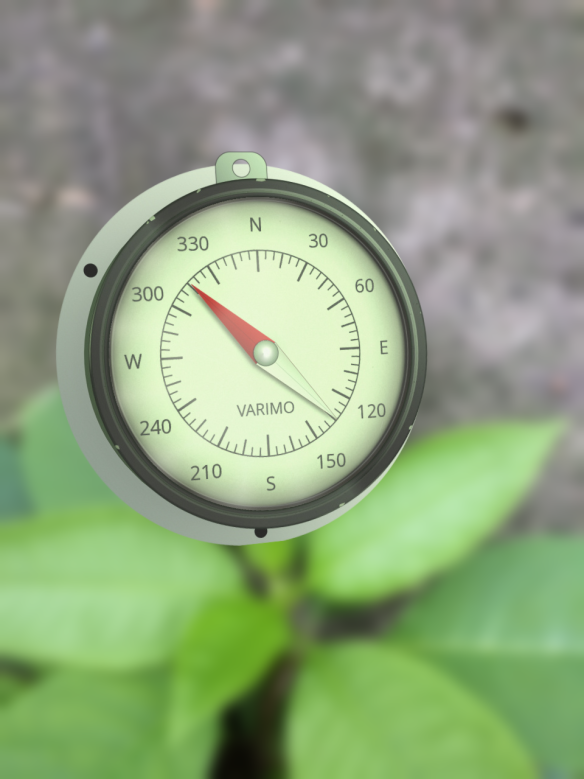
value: 315°
